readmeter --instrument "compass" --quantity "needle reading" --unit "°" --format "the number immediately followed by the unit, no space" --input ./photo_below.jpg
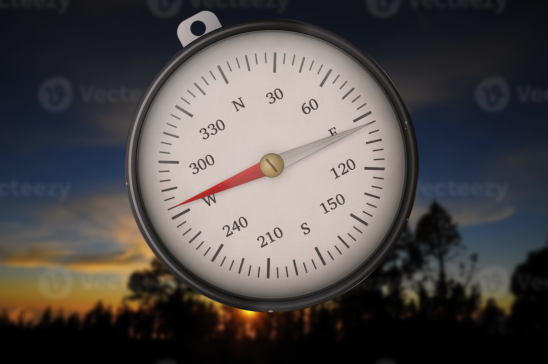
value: 275°
